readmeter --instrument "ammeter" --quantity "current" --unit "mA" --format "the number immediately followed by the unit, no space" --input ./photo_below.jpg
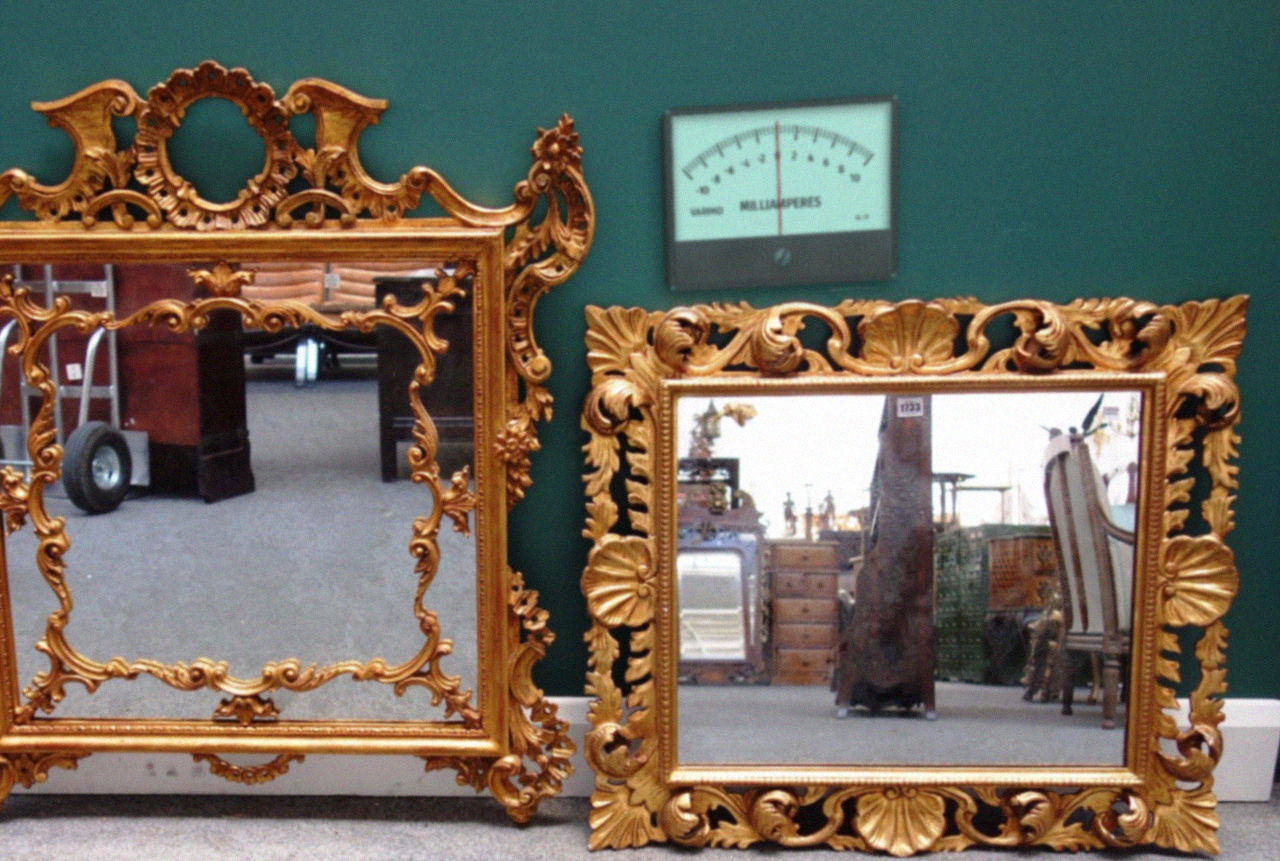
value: 0mA
